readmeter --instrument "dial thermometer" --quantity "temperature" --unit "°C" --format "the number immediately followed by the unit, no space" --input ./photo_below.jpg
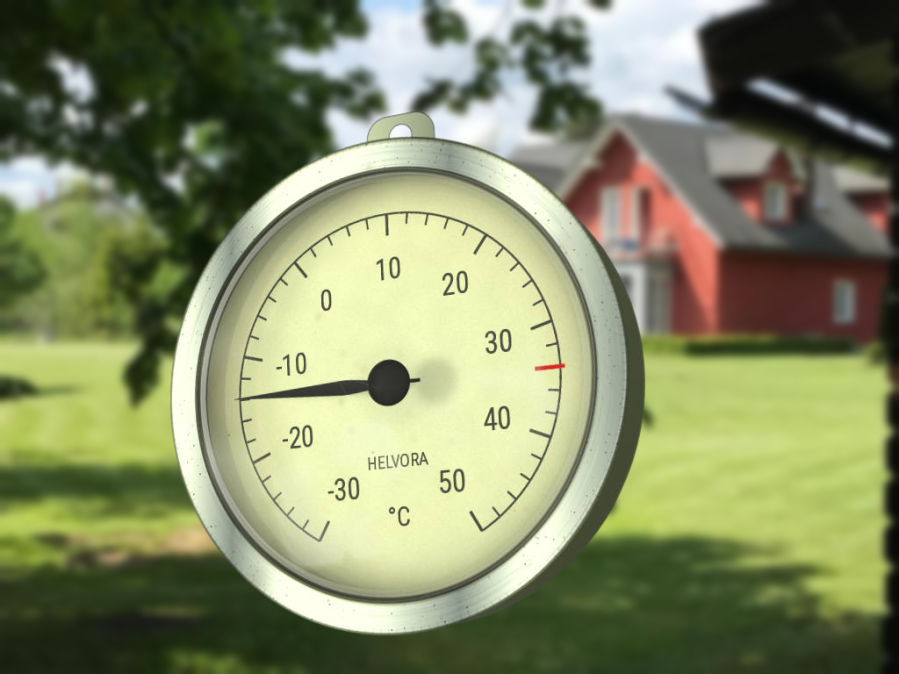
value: -14°C
